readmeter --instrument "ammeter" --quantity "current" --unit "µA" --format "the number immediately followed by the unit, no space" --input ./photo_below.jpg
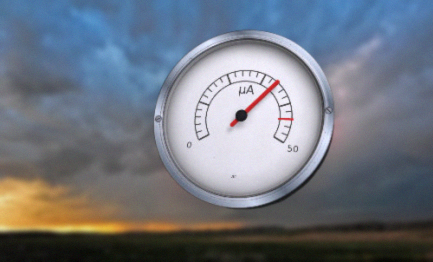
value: 34µA
